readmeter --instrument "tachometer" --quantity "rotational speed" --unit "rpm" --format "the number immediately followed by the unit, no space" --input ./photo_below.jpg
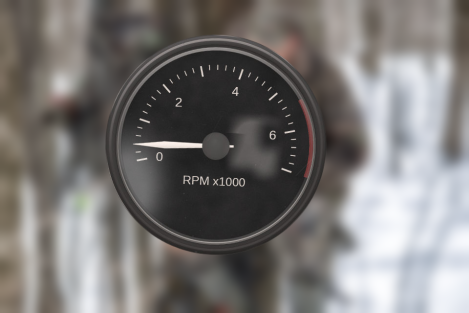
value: 400rpm
